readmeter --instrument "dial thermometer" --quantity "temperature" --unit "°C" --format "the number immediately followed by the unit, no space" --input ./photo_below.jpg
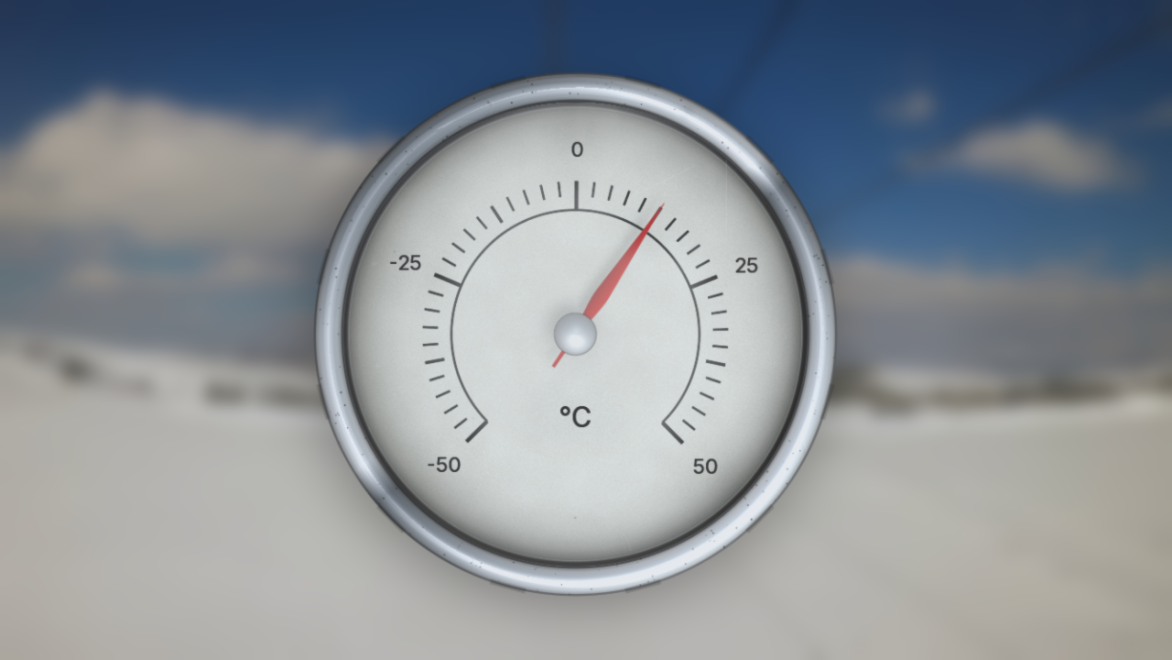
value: 12.5°C
